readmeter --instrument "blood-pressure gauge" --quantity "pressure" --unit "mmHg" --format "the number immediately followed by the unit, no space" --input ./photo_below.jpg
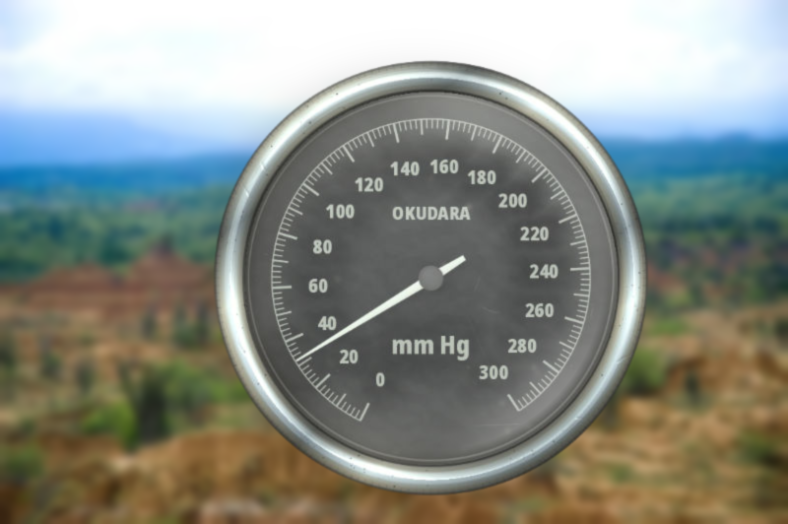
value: 32mmHg
